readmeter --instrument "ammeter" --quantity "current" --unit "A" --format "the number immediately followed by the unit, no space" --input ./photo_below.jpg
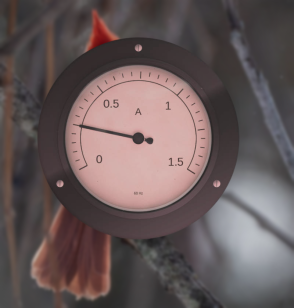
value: 0.25A
